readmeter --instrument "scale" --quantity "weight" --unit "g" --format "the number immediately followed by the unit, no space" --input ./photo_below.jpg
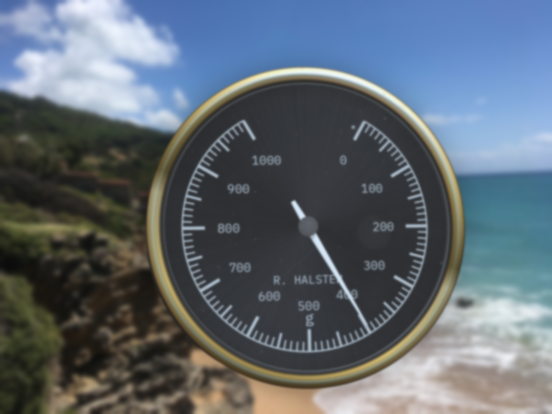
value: 400g
